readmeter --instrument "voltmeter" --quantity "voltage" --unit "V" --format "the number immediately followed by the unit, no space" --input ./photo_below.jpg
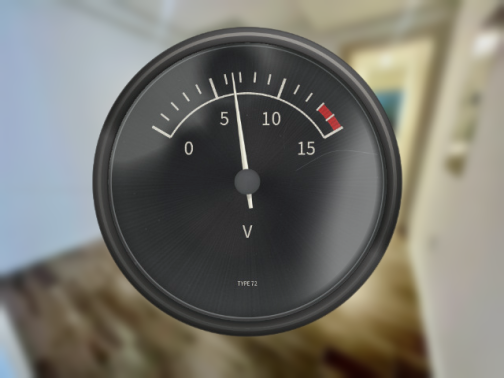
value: 6.5V
